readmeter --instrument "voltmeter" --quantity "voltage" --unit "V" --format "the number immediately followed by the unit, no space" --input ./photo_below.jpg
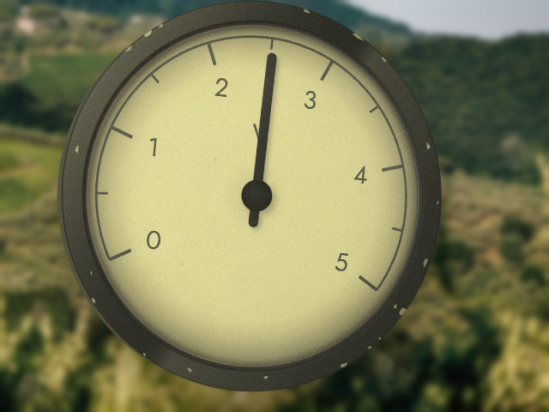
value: 2.5V
